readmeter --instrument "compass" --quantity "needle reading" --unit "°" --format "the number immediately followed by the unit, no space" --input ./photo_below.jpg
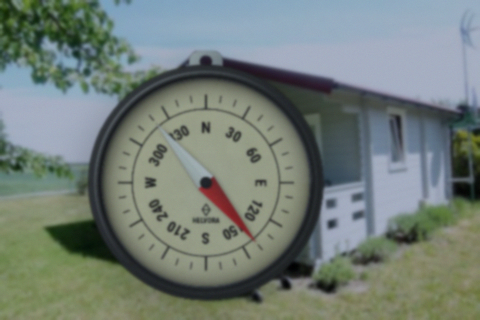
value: 140°
